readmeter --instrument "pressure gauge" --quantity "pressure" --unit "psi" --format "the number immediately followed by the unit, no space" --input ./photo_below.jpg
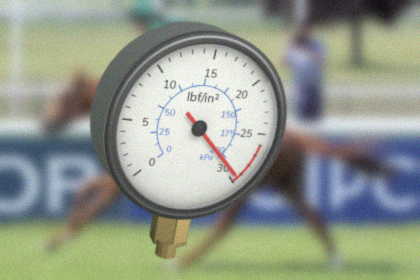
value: 29.5psi
